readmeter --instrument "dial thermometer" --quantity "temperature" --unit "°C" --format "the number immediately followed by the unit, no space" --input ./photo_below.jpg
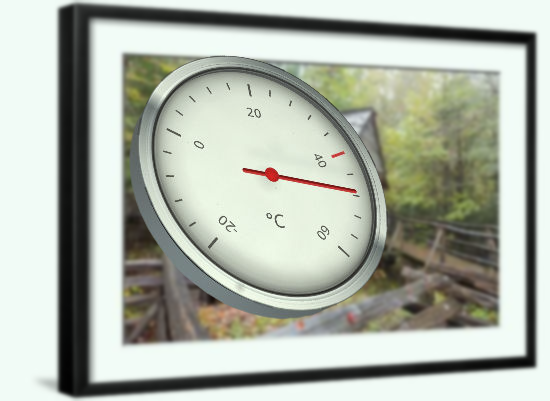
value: 48°C
